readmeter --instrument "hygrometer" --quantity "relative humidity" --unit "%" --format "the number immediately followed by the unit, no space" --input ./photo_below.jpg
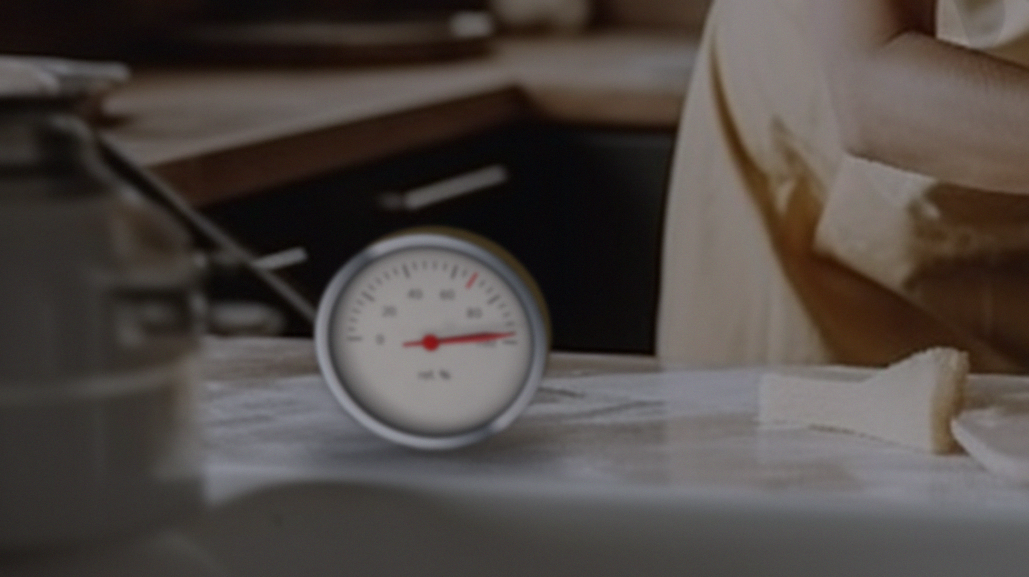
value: 96%
